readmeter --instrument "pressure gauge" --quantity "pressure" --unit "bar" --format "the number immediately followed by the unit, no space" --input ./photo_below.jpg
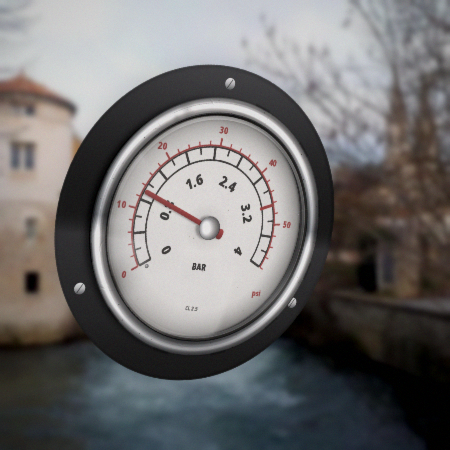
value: 0.9bar
